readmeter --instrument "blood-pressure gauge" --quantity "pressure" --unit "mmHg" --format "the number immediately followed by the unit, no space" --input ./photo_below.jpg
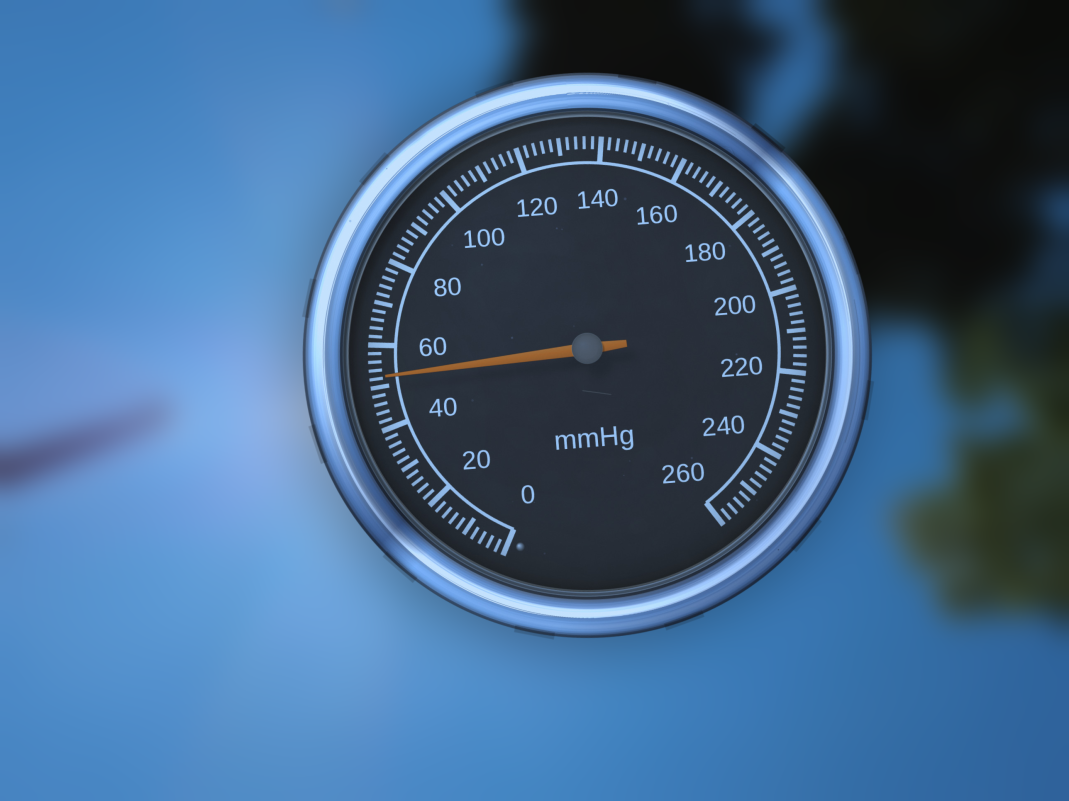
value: 52mmHg
